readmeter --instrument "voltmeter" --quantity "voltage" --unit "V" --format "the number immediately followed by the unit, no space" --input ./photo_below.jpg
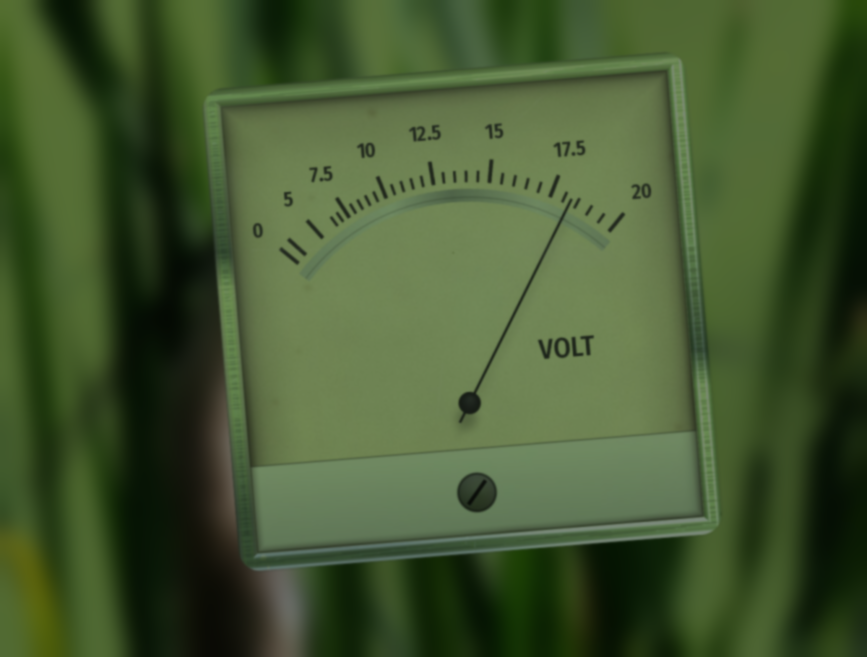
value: 18.25V
